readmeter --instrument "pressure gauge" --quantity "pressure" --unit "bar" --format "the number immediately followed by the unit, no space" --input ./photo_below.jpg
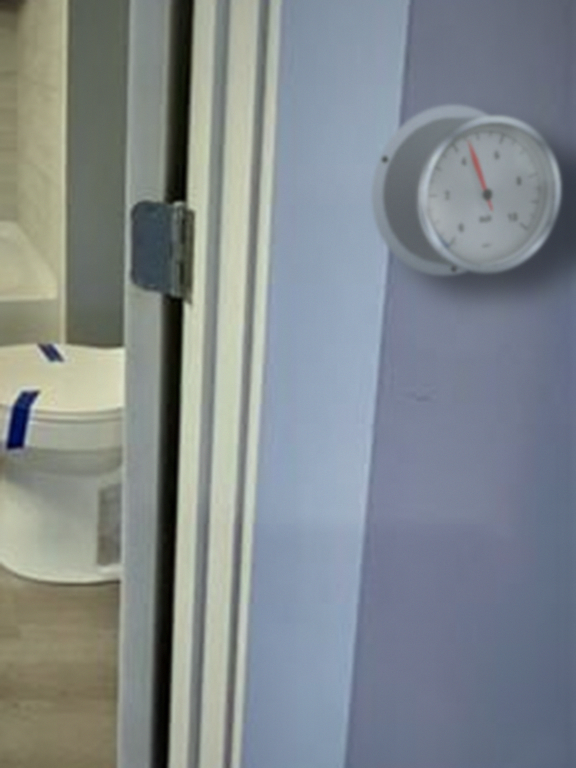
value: 4.5bar
